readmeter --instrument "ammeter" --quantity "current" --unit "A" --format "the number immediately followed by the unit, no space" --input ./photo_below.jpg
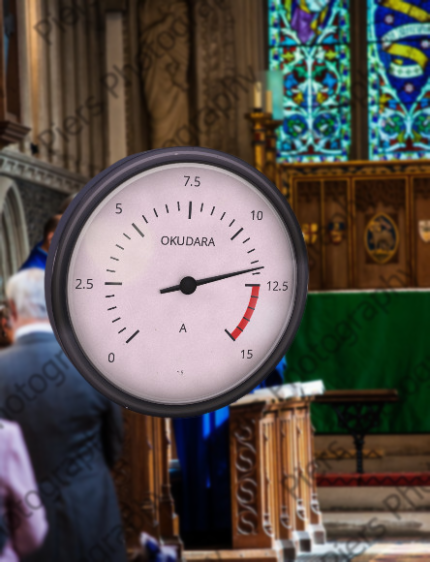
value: 11.75A
